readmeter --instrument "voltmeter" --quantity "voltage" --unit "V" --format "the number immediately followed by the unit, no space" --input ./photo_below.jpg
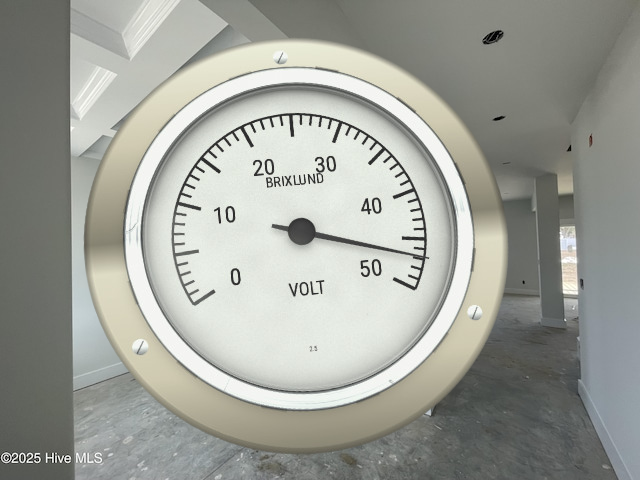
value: 47V
